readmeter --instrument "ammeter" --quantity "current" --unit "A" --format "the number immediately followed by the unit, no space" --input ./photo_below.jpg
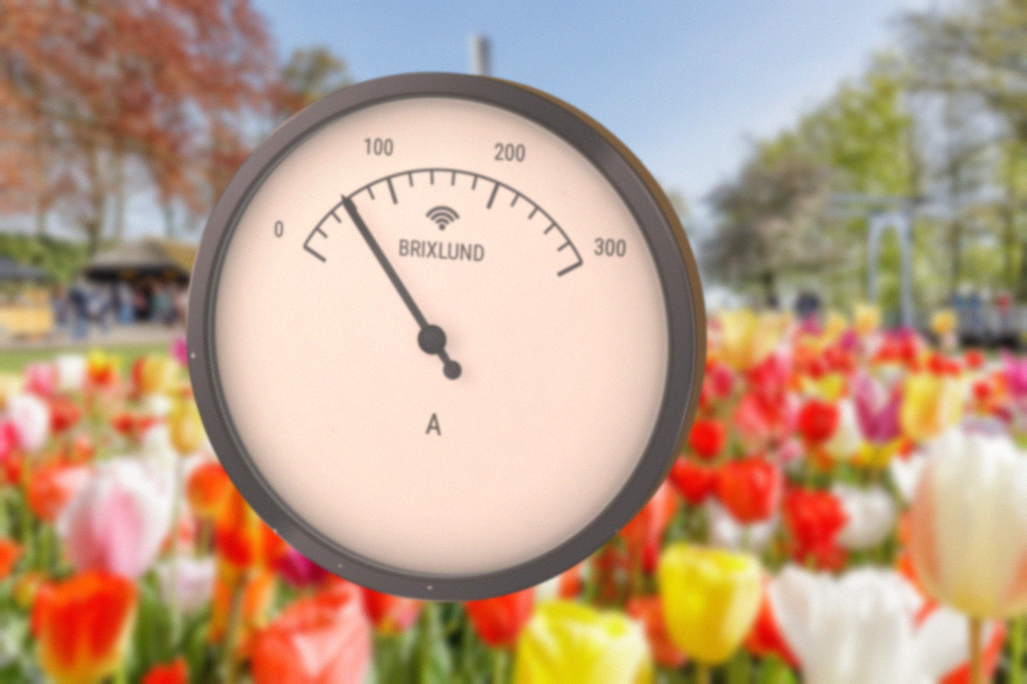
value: 60A
